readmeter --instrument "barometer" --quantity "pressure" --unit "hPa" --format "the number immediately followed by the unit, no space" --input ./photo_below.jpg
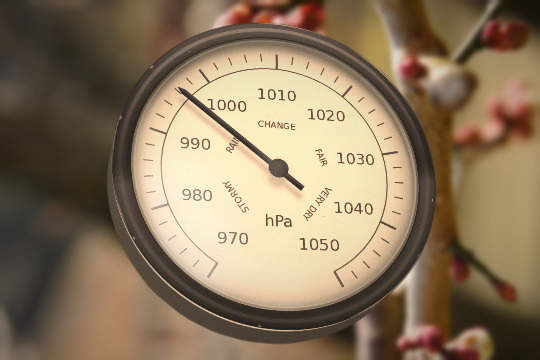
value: 996hPa
